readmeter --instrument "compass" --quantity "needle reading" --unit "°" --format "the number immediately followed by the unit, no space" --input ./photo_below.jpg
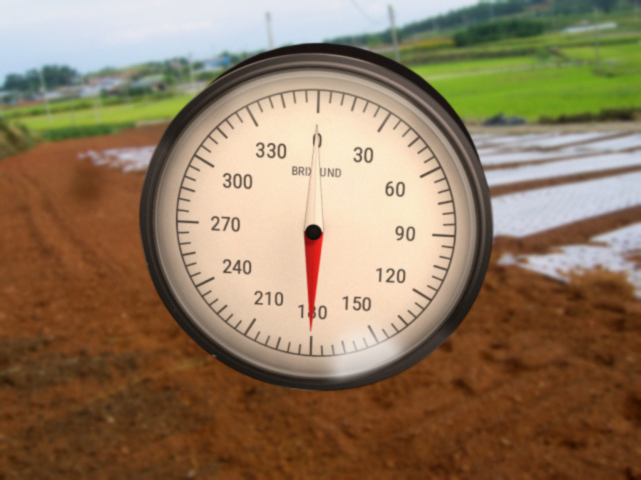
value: 180°
